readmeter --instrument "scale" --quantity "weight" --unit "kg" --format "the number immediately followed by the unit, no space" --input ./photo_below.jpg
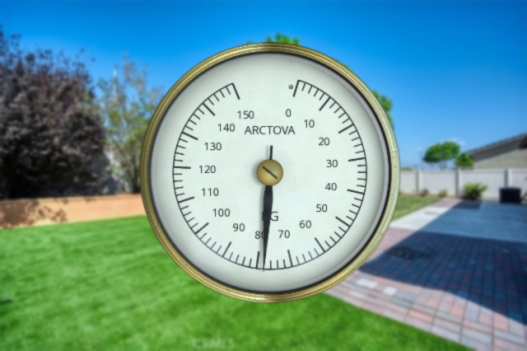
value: 78kg
